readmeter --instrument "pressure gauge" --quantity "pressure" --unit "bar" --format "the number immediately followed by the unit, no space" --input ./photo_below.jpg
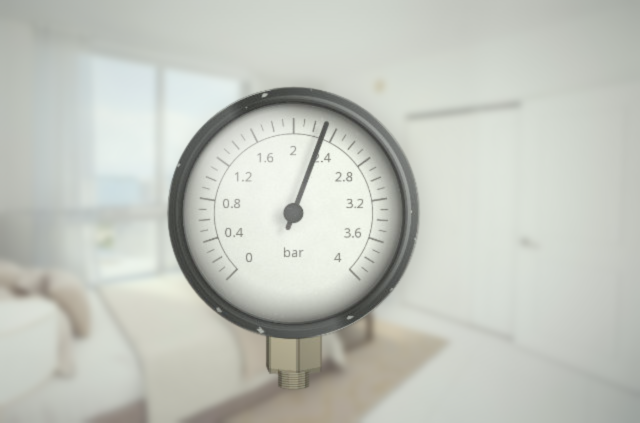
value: 2.3bar
